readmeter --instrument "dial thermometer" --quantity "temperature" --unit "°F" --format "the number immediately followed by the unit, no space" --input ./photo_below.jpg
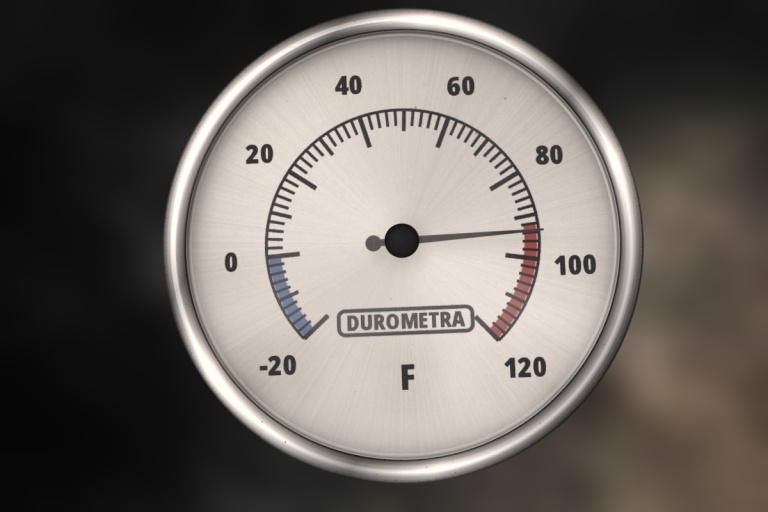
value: 94°F
